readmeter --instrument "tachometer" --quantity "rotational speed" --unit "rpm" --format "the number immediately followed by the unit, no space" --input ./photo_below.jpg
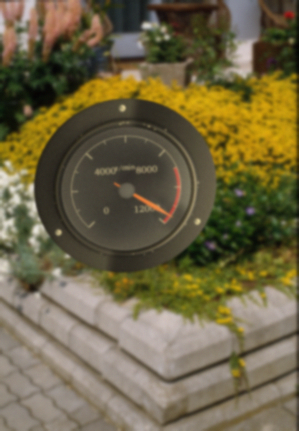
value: 11500rpm
